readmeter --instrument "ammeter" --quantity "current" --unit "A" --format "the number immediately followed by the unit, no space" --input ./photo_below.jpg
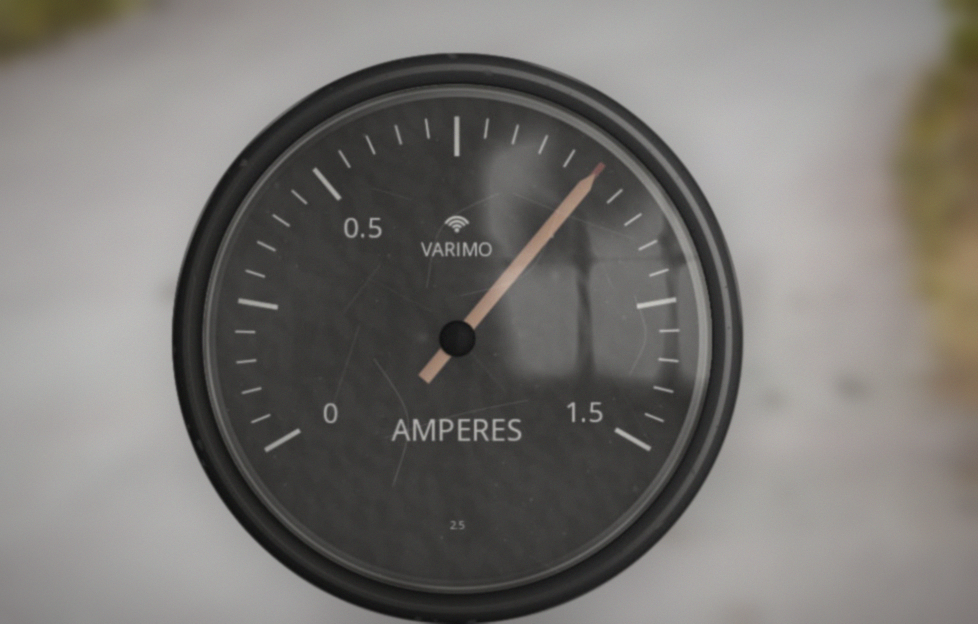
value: 1A
